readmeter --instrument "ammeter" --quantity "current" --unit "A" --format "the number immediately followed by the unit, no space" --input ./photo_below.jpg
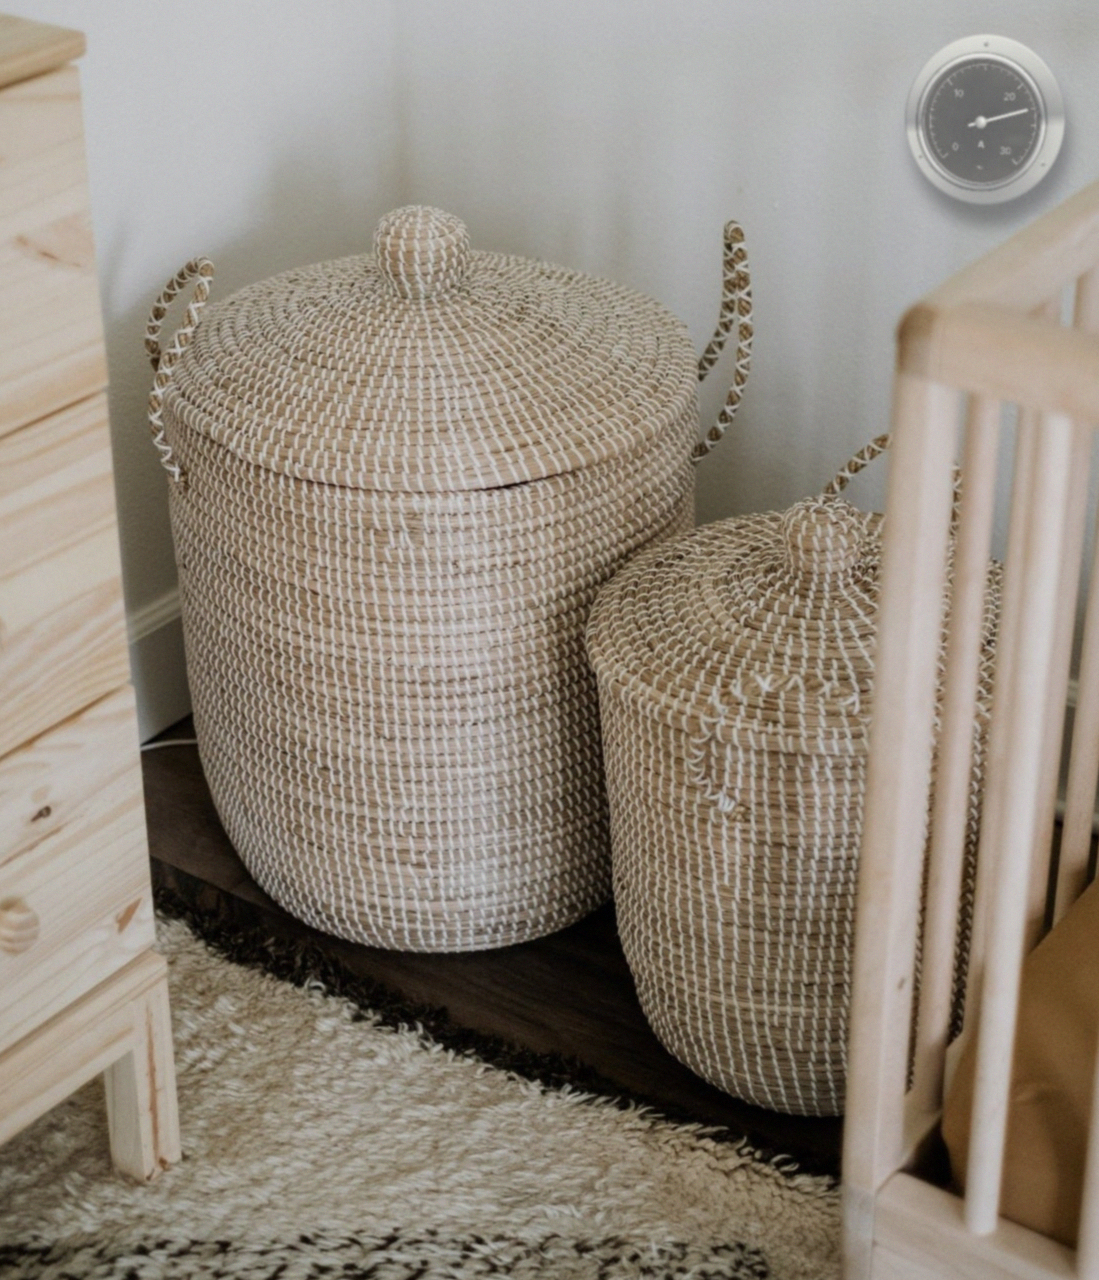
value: 23A
